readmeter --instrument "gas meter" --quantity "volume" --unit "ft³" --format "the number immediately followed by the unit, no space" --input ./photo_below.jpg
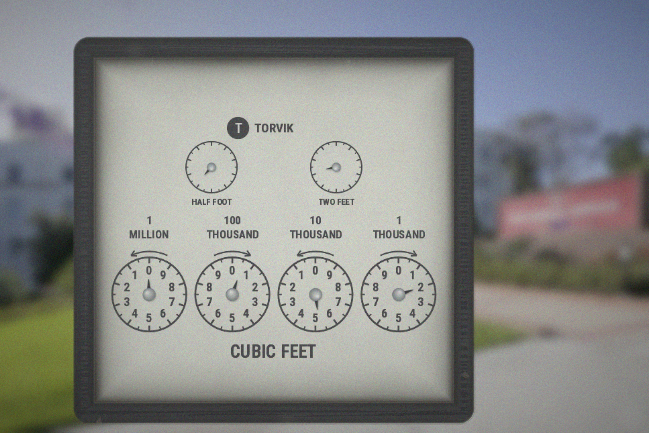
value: 5200ft³
